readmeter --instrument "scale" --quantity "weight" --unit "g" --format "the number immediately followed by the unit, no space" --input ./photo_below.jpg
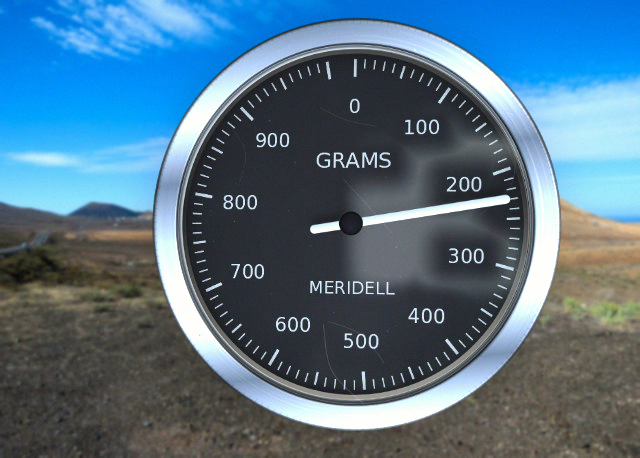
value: 230g
